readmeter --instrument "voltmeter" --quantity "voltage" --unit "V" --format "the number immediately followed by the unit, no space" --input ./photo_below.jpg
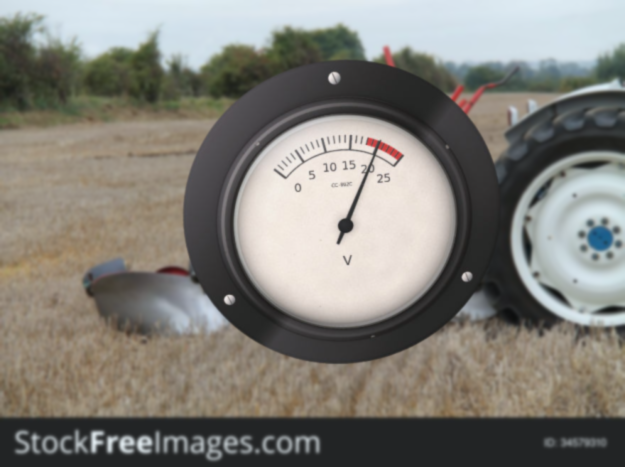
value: 20V
